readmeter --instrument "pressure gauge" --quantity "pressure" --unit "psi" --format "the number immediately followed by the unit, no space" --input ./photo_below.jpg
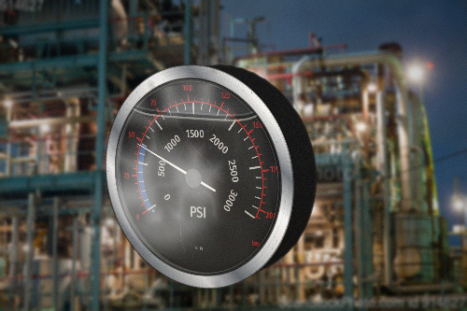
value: 700psi
